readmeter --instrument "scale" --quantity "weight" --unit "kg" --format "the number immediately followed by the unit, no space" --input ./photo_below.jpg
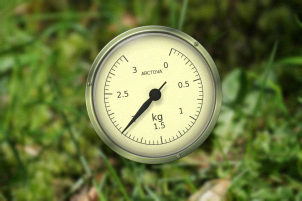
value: 2kg
